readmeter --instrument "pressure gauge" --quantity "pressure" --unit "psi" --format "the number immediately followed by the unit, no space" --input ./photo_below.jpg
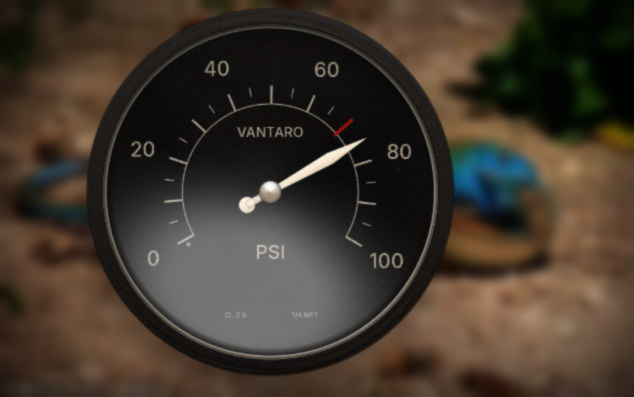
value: 75psi
